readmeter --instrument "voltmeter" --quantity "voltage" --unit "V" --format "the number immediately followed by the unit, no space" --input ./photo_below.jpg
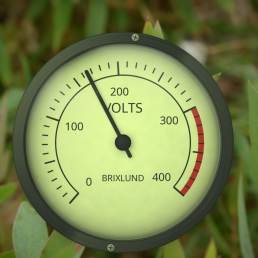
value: 165V
